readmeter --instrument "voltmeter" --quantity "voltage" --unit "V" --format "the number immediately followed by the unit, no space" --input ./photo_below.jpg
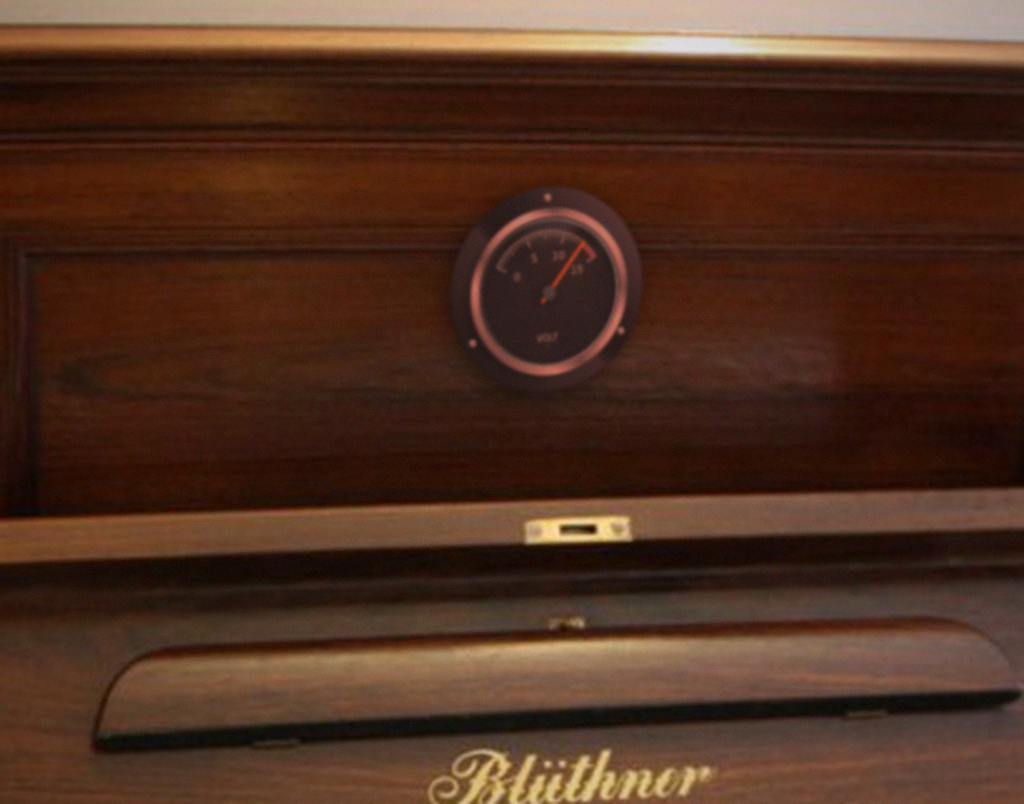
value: 12.5V
